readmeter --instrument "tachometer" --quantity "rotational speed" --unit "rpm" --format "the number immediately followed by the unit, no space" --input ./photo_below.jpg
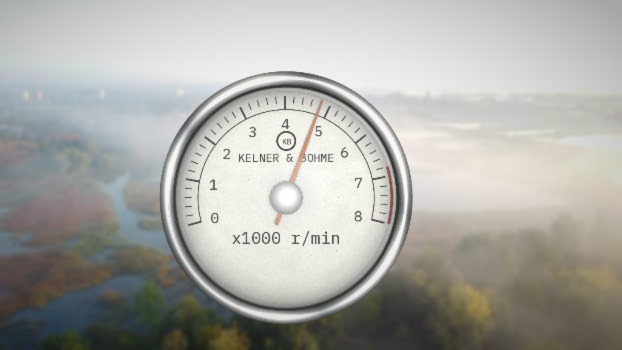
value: 4800rpm
